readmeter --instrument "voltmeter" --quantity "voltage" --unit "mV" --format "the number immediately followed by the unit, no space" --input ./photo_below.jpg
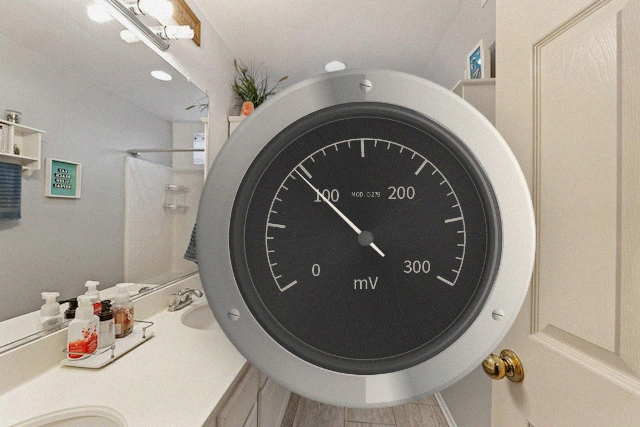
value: 95mV
